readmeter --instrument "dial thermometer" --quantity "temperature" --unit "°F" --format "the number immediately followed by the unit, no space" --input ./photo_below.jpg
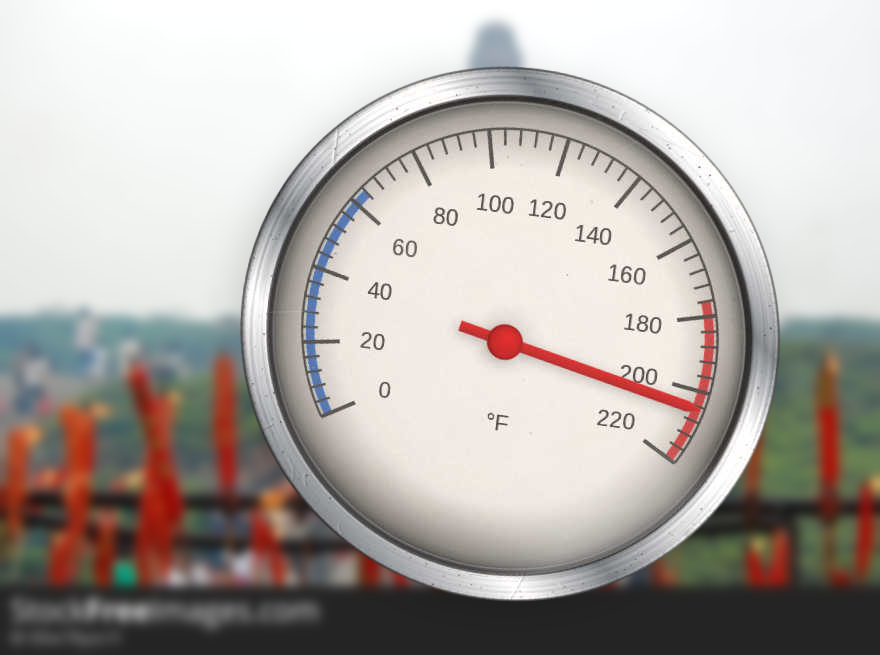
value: 204°F
